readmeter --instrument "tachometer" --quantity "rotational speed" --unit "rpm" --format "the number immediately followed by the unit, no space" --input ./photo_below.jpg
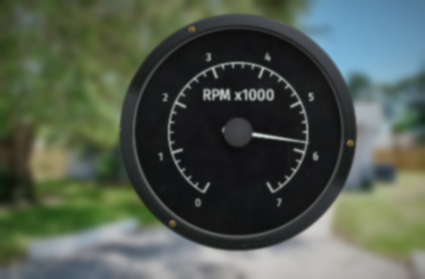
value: 5800rpm
